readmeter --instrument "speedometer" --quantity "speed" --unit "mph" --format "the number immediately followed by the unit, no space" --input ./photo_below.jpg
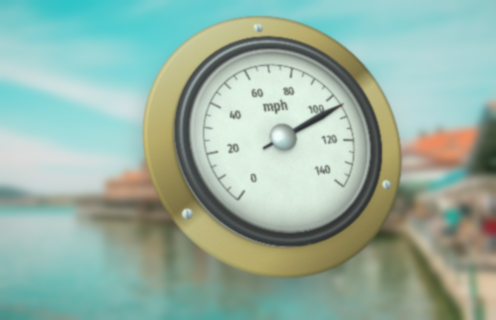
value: 105mph
